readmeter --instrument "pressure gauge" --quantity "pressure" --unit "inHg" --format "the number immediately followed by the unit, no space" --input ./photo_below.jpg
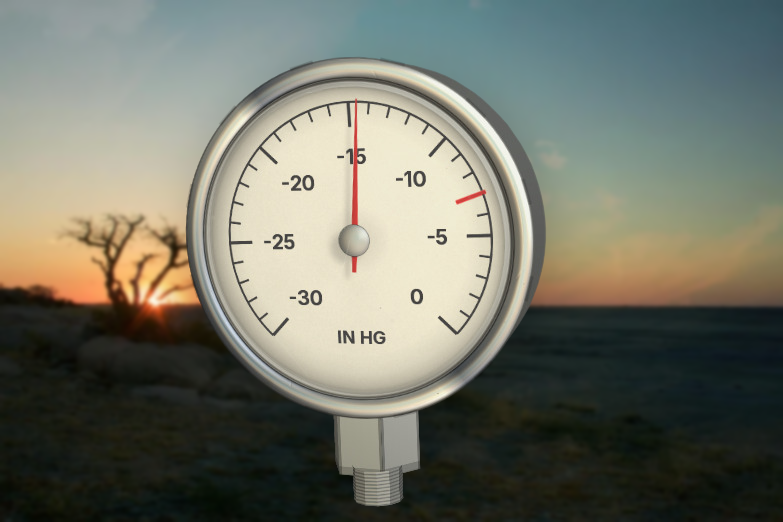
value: -14.5inHg
